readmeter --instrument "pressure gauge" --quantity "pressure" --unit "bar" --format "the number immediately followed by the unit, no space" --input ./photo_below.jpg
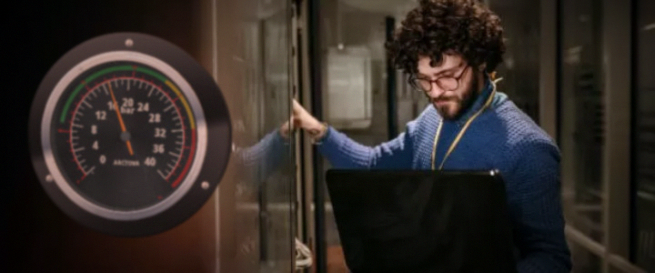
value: 17bar
